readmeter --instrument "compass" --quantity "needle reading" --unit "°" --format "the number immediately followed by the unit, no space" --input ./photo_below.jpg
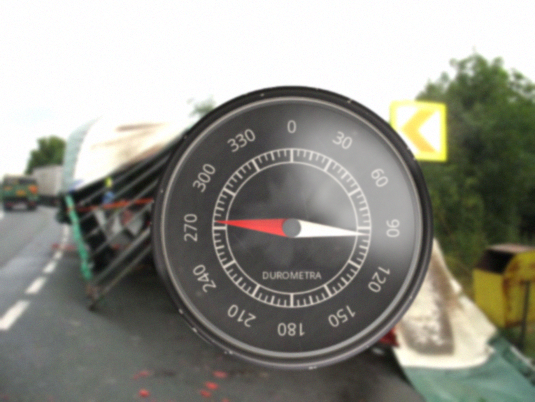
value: 275°
